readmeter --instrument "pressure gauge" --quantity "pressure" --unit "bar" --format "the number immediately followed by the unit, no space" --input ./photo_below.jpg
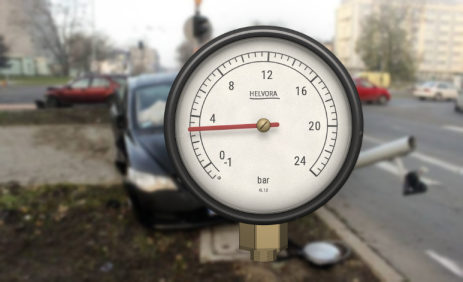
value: 3bar
